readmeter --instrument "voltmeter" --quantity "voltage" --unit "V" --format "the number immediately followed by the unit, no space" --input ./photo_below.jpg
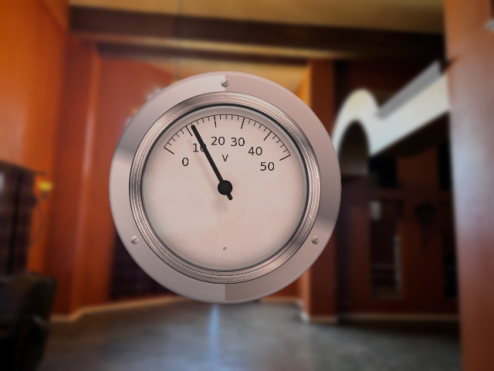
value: 12V
